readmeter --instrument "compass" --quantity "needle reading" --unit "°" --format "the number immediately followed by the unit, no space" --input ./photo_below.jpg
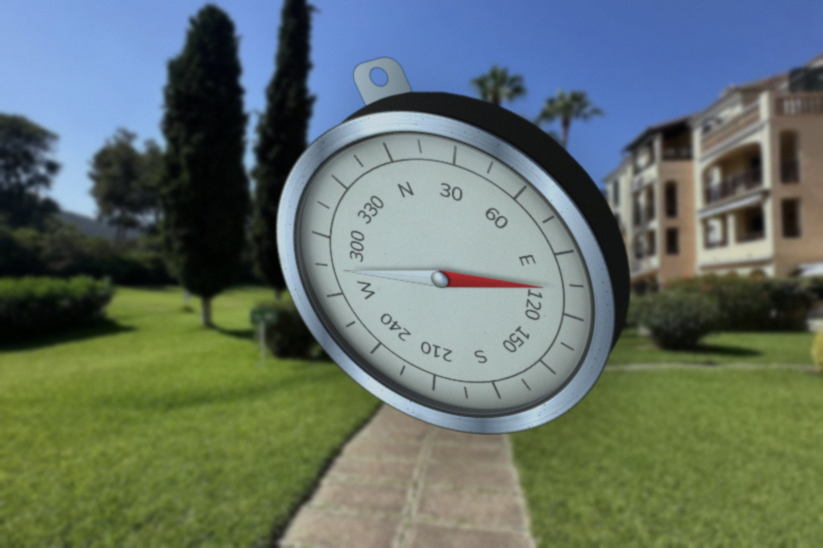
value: 105°
